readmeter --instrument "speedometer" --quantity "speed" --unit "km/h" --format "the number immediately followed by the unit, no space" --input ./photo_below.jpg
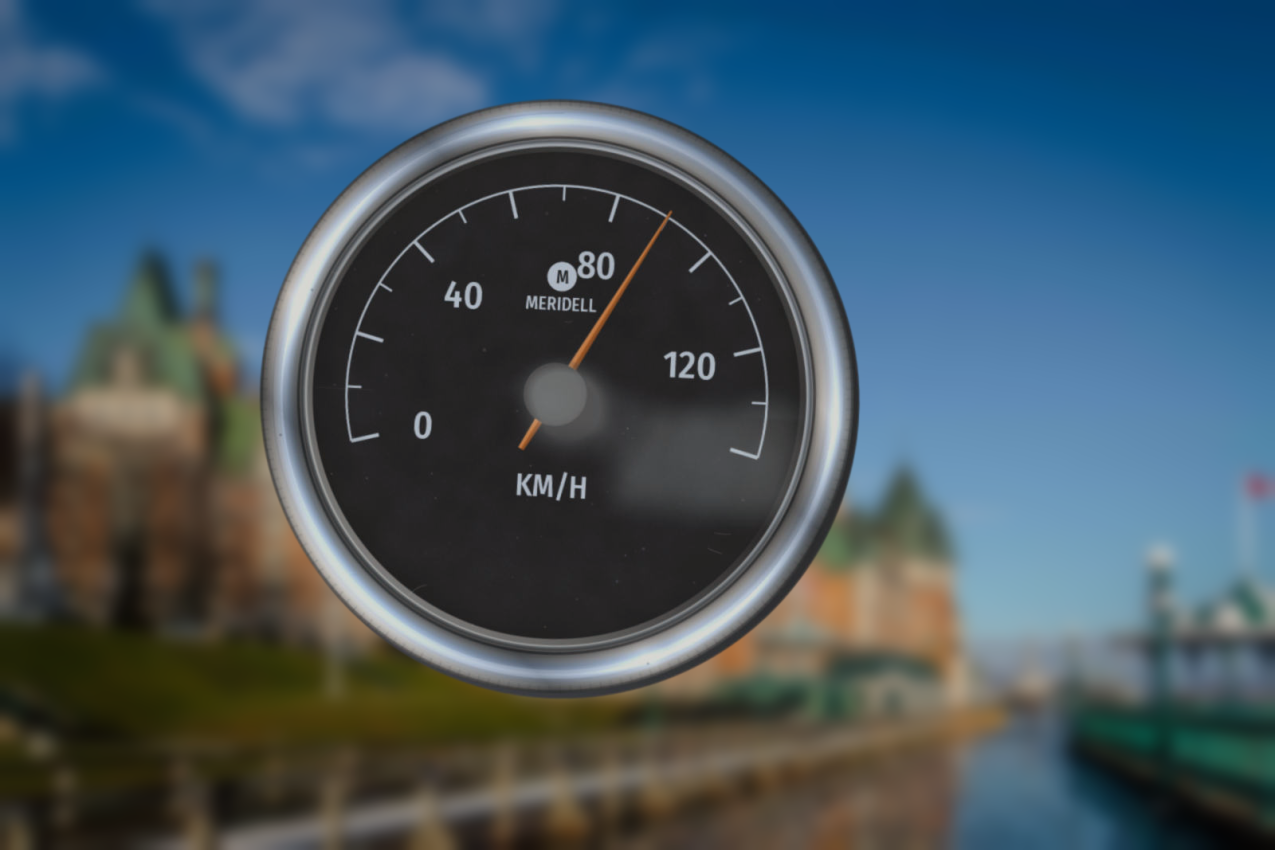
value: 90km/h
